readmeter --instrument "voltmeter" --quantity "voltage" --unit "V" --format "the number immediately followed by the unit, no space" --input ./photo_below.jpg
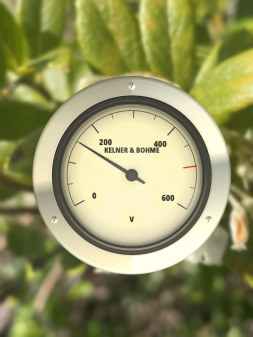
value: 150V
